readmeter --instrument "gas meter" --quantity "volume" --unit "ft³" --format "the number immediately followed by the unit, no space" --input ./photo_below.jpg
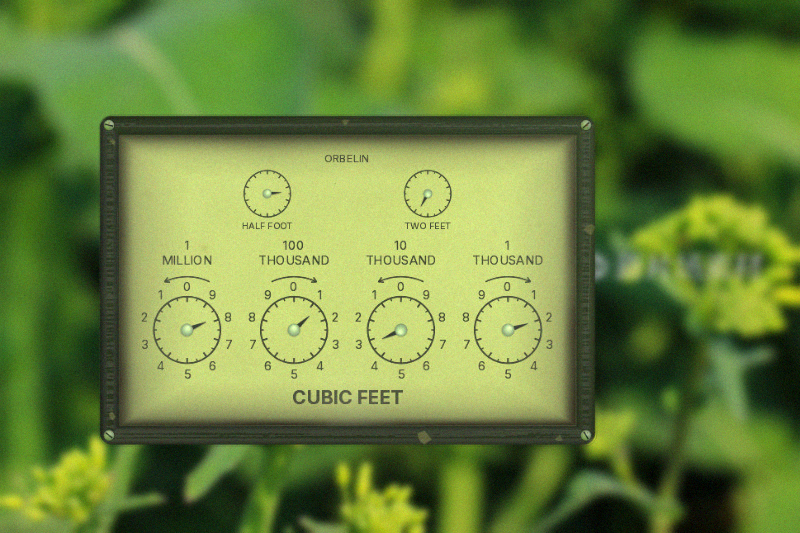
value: 813200ft³
